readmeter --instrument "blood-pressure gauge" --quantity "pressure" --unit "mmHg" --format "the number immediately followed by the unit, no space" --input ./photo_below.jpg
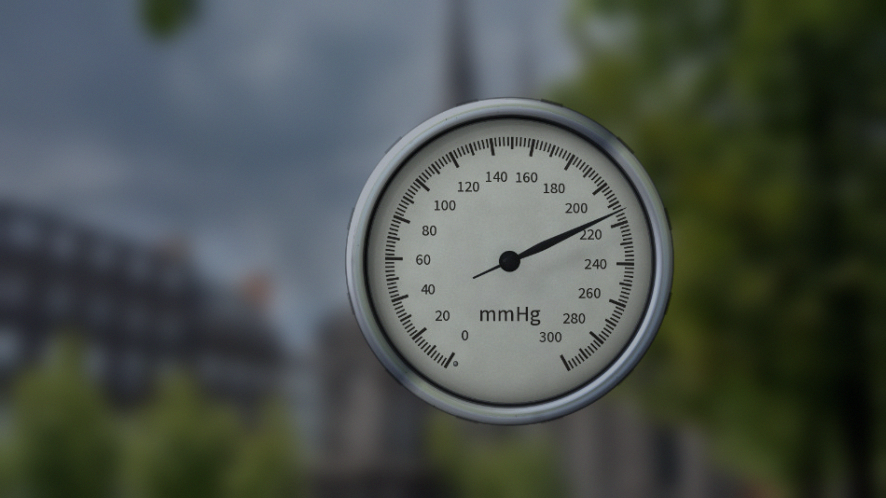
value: 214mmHg
